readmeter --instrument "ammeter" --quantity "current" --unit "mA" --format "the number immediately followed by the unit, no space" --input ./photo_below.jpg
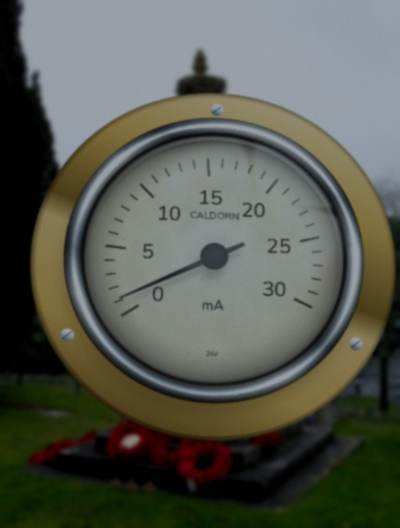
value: 1mA
